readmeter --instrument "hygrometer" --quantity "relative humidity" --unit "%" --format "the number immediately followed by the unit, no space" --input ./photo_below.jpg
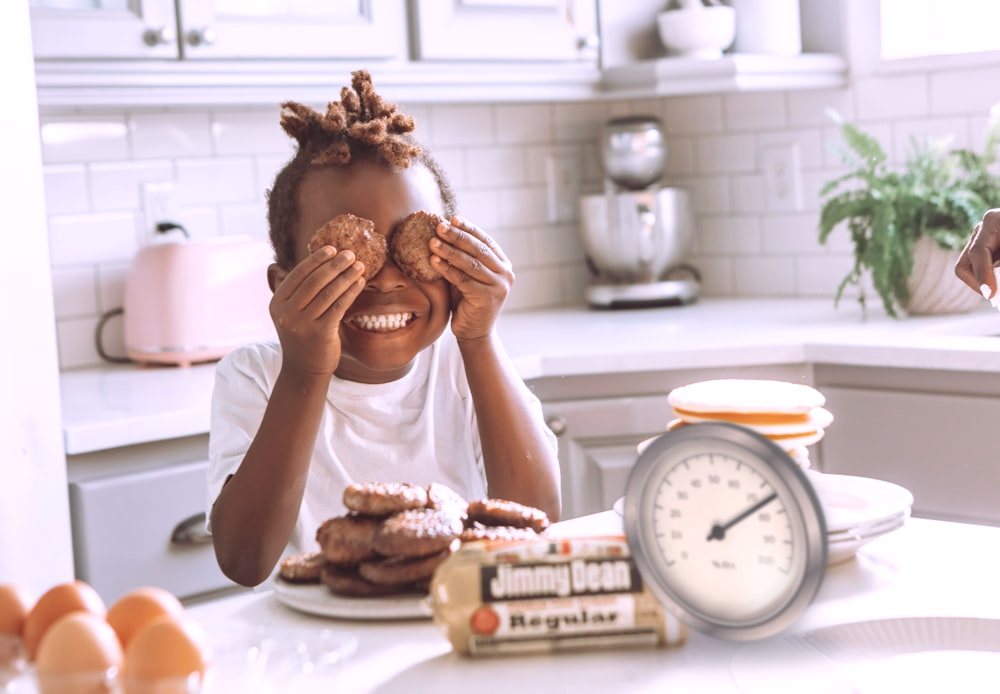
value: 75%
